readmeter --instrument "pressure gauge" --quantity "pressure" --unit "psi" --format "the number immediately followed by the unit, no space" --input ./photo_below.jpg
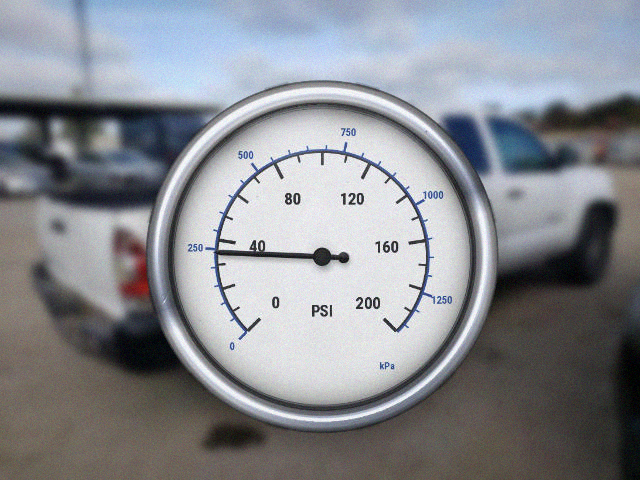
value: 35psi
